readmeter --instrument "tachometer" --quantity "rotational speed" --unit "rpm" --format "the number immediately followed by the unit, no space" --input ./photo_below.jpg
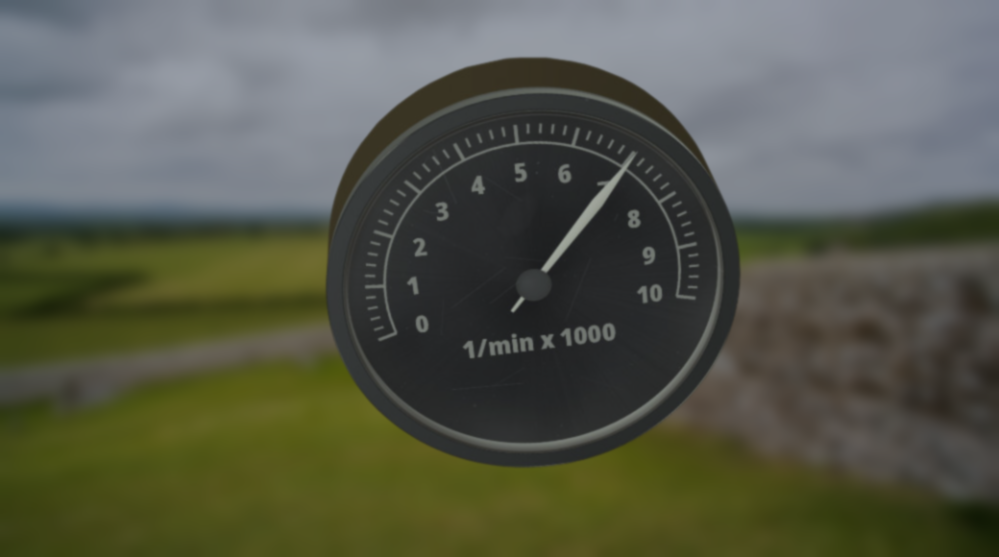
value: 7000rpm
